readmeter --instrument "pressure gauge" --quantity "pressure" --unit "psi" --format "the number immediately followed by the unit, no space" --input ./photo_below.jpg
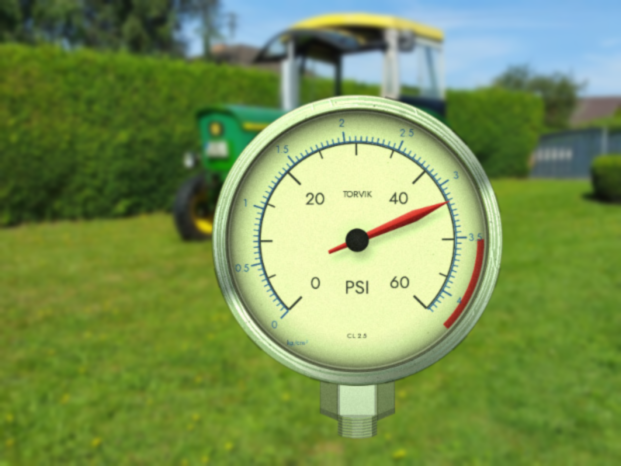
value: 45psi
